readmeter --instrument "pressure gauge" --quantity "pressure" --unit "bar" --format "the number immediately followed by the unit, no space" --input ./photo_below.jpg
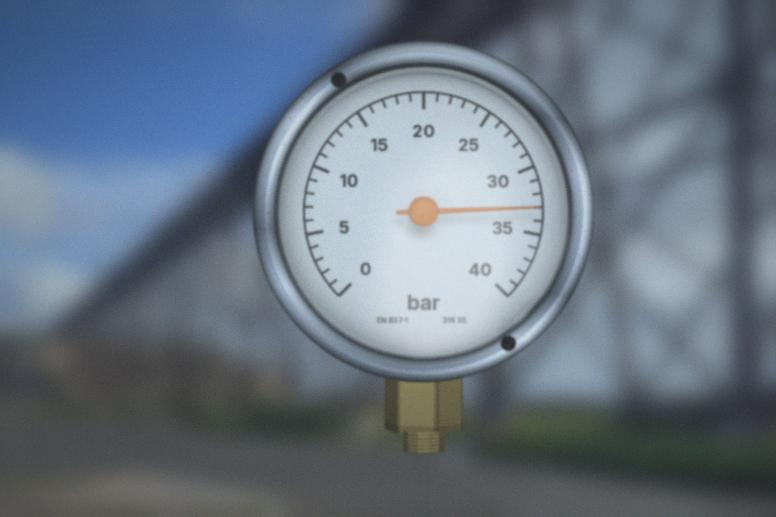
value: 33bar
